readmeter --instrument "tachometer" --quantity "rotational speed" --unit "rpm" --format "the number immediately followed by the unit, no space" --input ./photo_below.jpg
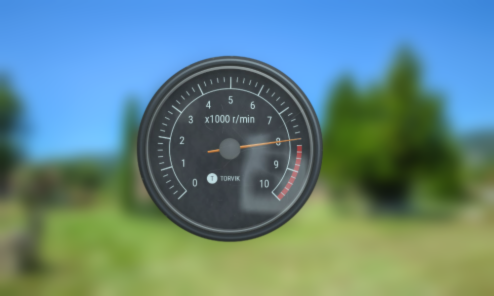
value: 8000rpm
